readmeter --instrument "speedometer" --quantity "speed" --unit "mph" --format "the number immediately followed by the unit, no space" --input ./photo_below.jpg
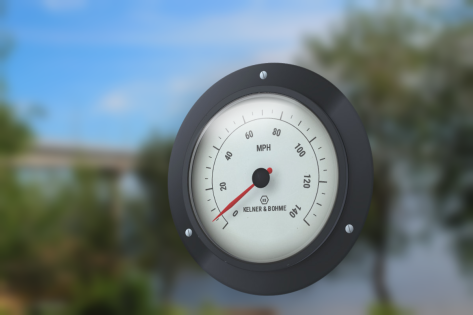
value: 5mph
